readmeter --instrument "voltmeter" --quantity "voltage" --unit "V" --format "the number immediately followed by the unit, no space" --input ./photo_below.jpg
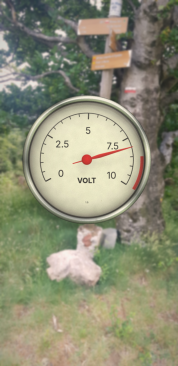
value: 8V
